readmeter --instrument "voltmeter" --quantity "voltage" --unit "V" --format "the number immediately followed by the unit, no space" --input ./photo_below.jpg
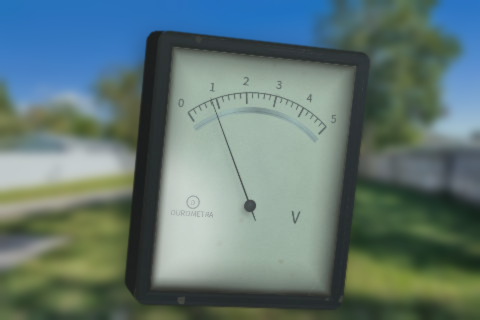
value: 0.8V
